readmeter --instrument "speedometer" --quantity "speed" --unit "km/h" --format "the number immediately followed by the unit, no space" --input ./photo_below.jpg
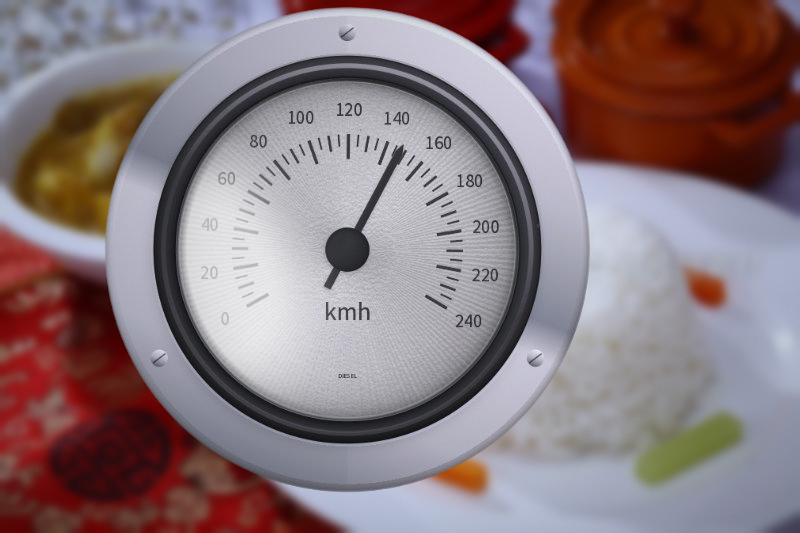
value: 147.5km/h
